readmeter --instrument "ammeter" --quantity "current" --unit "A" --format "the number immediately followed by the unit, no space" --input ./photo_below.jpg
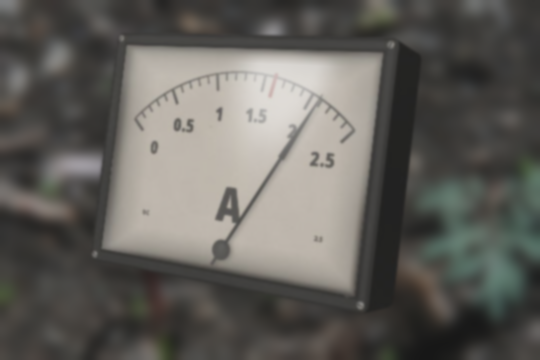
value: 2.1A
